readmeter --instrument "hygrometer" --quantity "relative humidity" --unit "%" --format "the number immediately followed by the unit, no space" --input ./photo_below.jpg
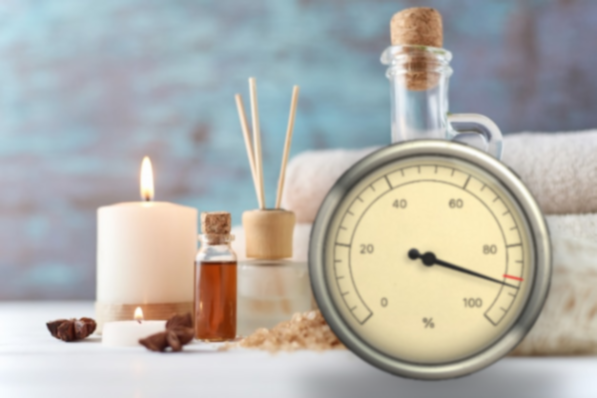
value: 90%
